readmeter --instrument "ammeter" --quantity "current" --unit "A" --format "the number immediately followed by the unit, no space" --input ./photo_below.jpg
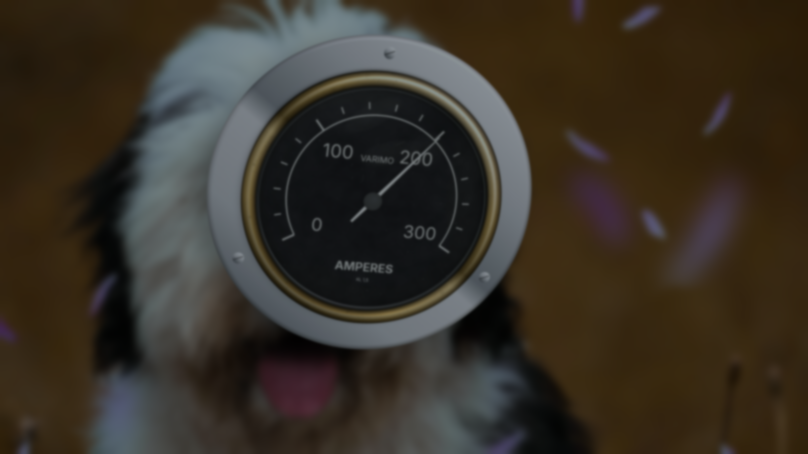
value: 200A
